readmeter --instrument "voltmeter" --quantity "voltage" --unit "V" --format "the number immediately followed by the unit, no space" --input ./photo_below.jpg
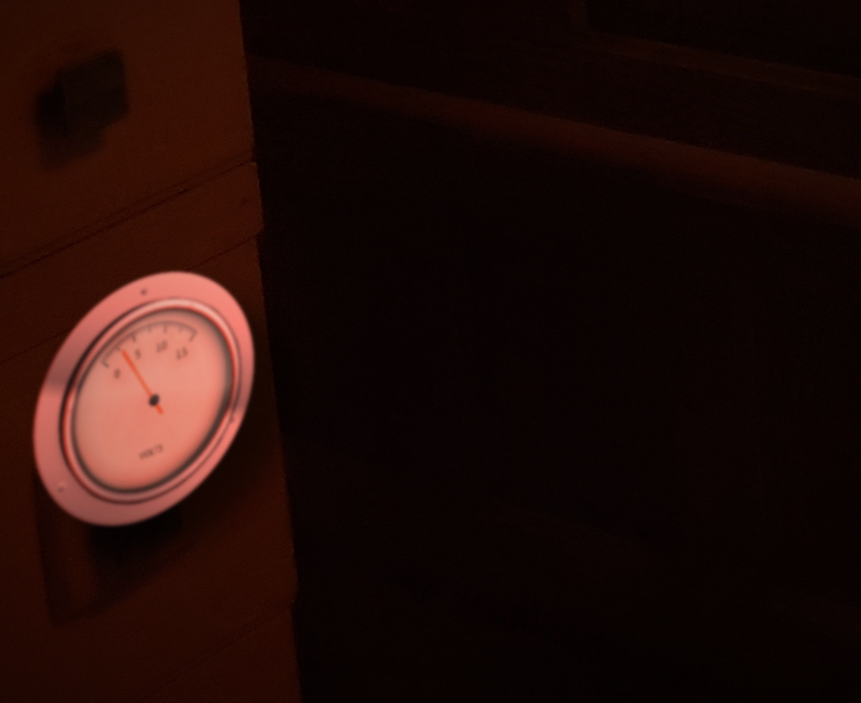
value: 2.5V
